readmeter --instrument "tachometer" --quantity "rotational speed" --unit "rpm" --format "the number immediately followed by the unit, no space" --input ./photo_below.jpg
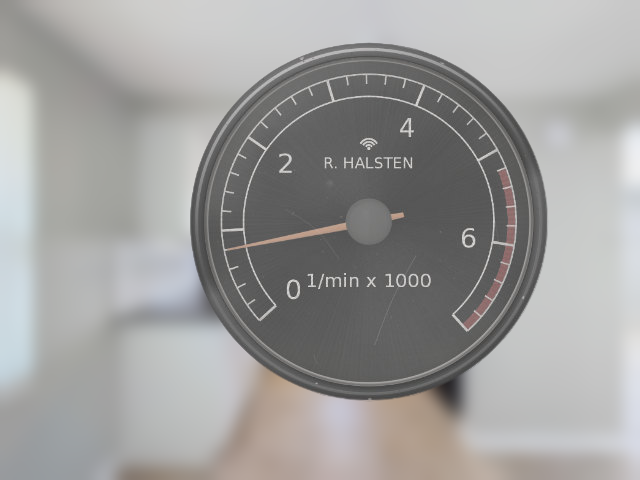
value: 800rpm
